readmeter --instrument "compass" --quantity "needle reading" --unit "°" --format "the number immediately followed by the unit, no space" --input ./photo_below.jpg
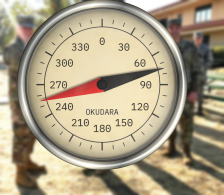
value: 255°
